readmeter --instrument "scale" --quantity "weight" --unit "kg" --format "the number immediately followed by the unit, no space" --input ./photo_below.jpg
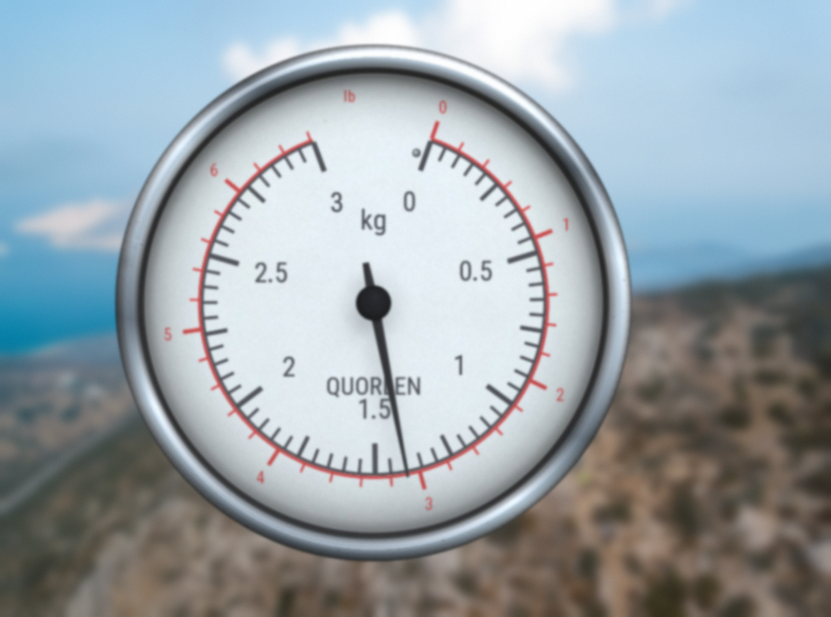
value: 1.4kg
